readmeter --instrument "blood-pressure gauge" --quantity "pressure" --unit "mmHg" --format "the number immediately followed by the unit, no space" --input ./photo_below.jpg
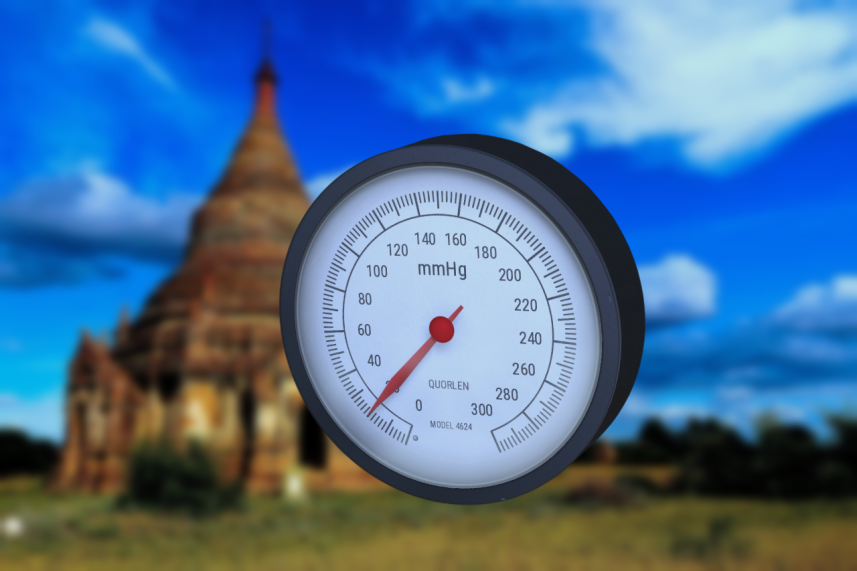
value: 20mmHg
